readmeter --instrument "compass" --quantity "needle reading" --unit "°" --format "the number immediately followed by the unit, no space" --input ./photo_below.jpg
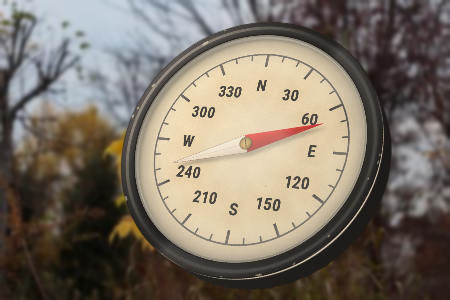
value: 70°
